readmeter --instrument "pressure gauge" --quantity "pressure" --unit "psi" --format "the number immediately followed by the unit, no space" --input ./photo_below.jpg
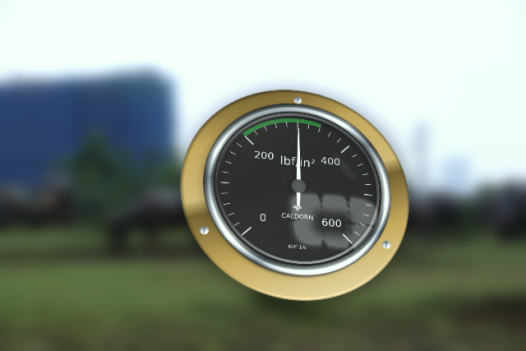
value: 300psi
